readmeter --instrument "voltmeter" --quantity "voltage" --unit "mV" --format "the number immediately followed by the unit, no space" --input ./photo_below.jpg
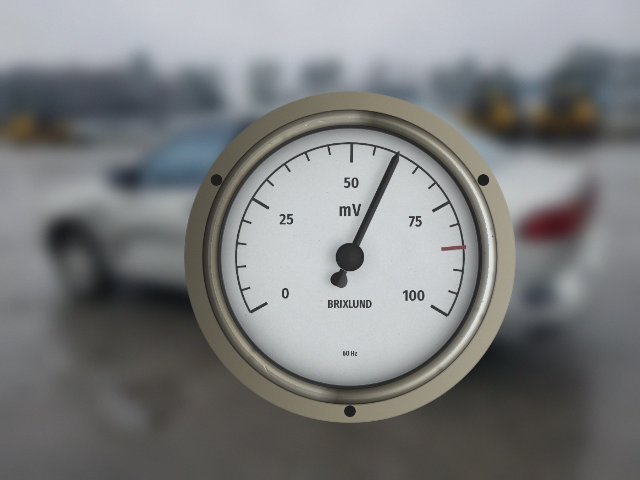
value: 60mV
